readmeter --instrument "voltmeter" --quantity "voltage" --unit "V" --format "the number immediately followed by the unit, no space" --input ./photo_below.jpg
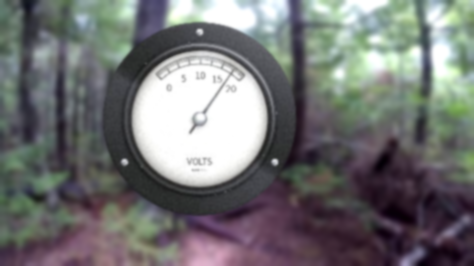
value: 17.5V
